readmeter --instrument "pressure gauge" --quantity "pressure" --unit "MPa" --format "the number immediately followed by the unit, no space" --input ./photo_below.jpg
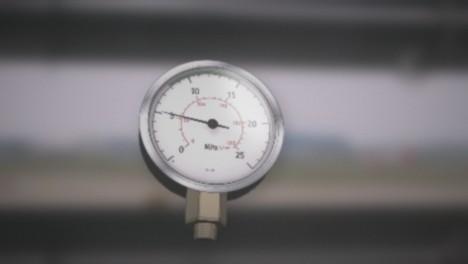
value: 5MPa
